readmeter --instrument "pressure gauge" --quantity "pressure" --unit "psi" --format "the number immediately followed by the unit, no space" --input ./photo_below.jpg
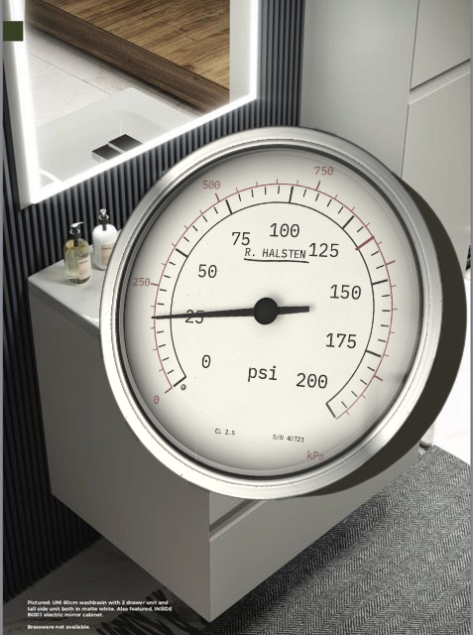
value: 25psi
